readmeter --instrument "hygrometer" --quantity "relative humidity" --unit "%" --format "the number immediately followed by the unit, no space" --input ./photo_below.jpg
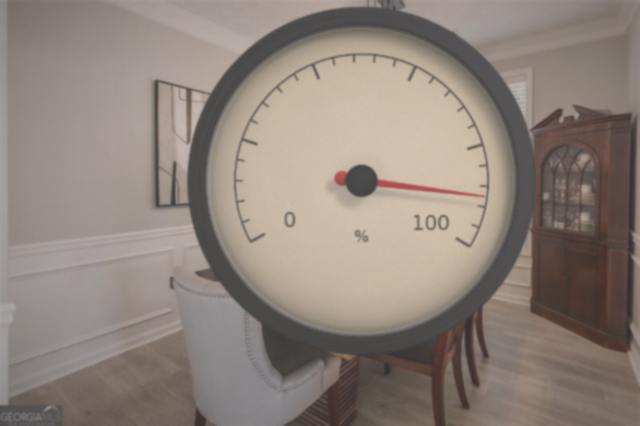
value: 90%
